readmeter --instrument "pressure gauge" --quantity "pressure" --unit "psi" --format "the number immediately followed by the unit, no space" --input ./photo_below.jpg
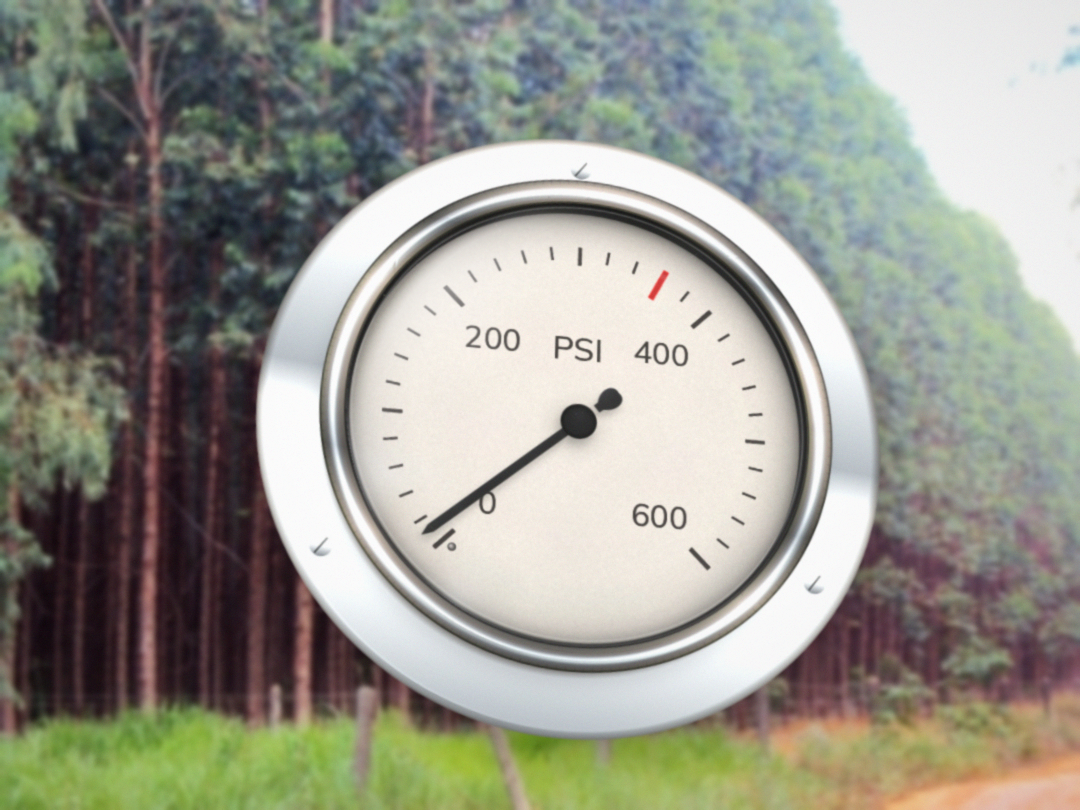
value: 10psi
